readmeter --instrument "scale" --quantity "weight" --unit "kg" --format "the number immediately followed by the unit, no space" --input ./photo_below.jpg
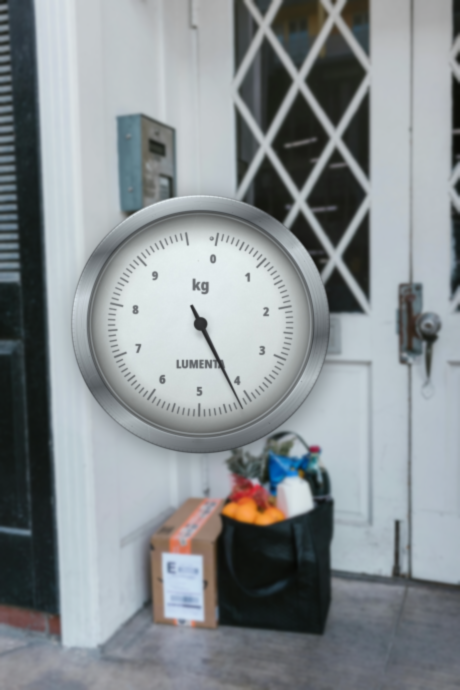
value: 4.2kg
